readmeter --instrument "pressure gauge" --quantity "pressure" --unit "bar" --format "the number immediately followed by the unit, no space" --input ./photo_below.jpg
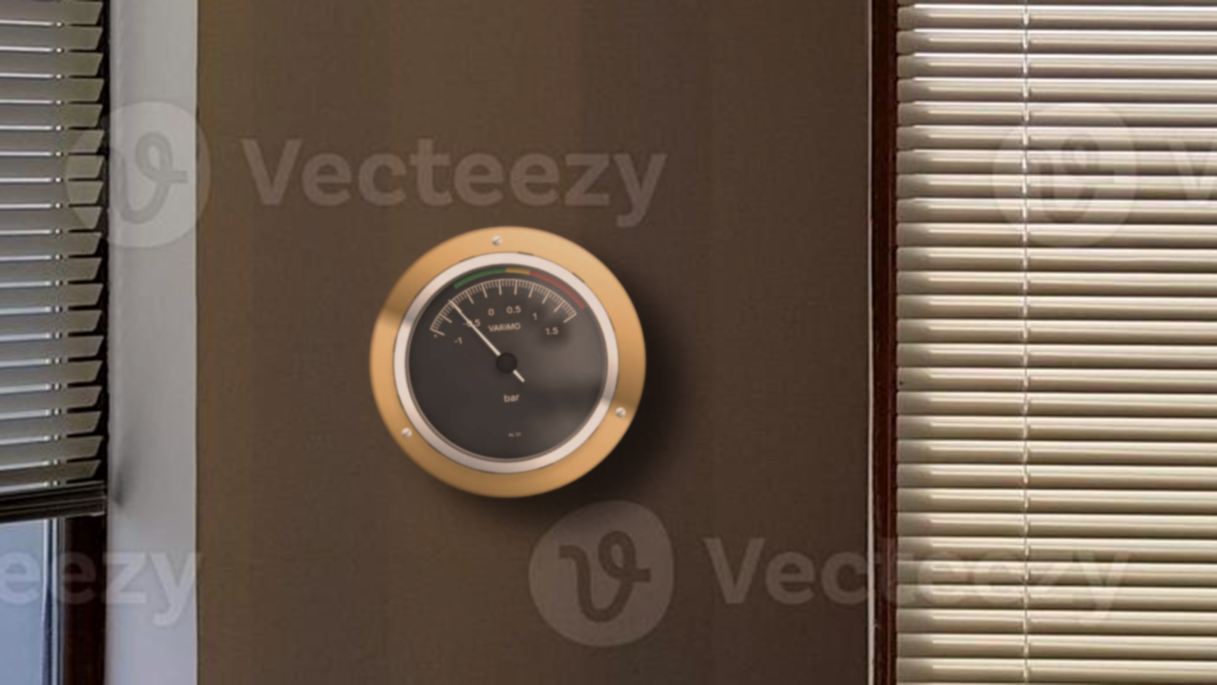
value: -0.5bar
